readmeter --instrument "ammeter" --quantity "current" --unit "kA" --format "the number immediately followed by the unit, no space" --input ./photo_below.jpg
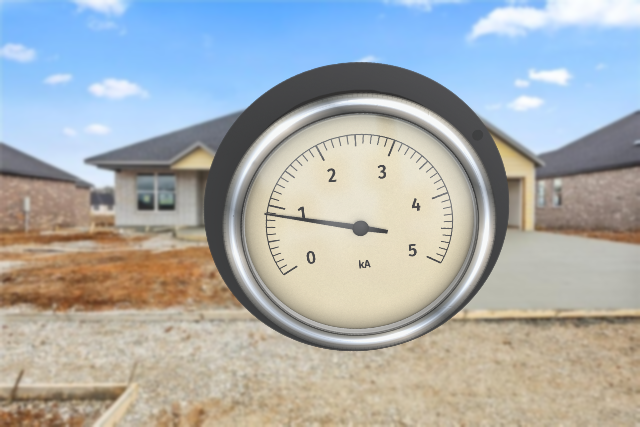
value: 0.9kA
